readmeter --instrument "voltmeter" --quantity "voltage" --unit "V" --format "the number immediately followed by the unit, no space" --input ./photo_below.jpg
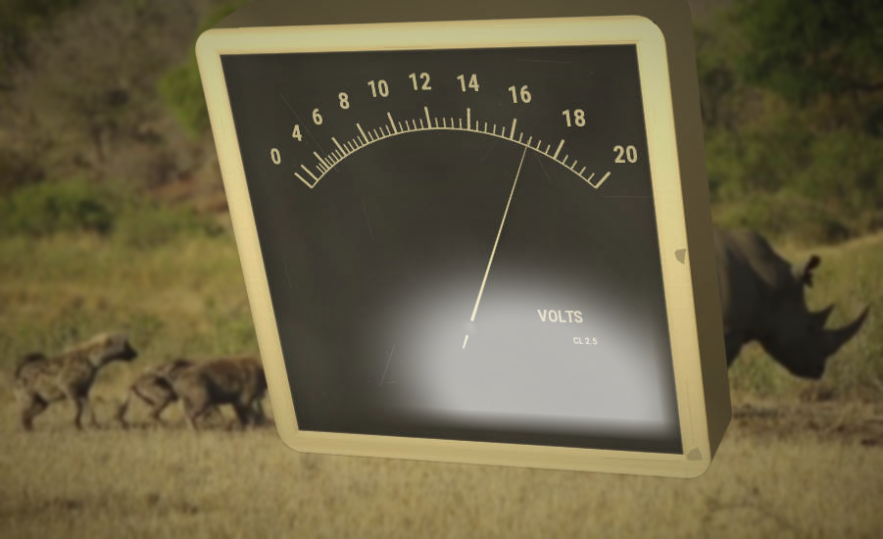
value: 16.8V
